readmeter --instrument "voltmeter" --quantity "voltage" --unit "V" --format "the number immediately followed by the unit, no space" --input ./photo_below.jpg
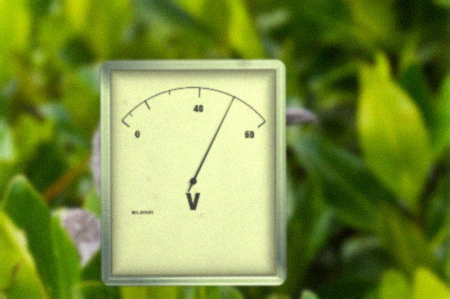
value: 50V
